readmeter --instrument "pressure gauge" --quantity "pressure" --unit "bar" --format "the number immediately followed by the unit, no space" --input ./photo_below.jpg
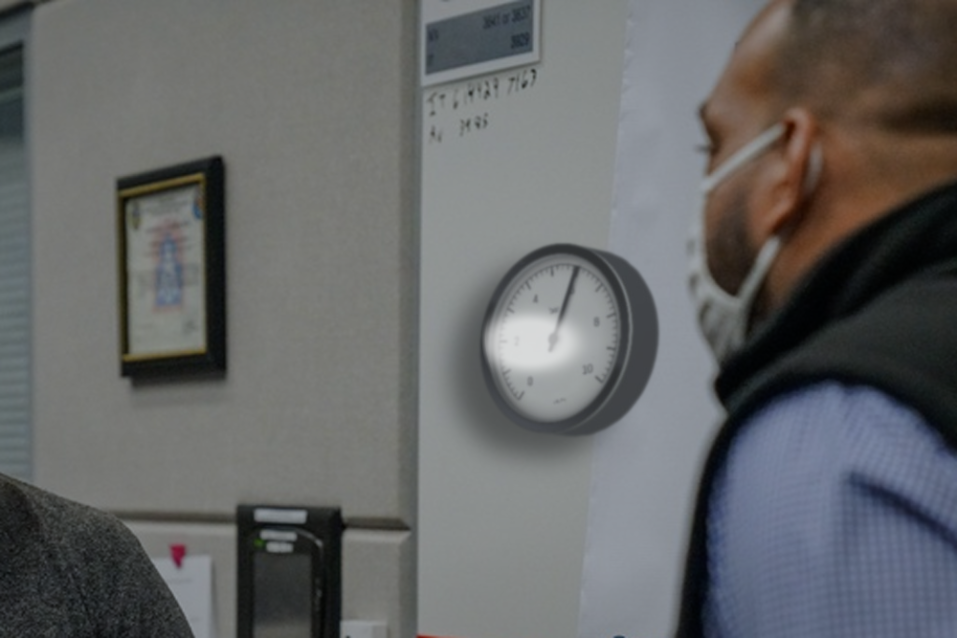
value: 6bar
